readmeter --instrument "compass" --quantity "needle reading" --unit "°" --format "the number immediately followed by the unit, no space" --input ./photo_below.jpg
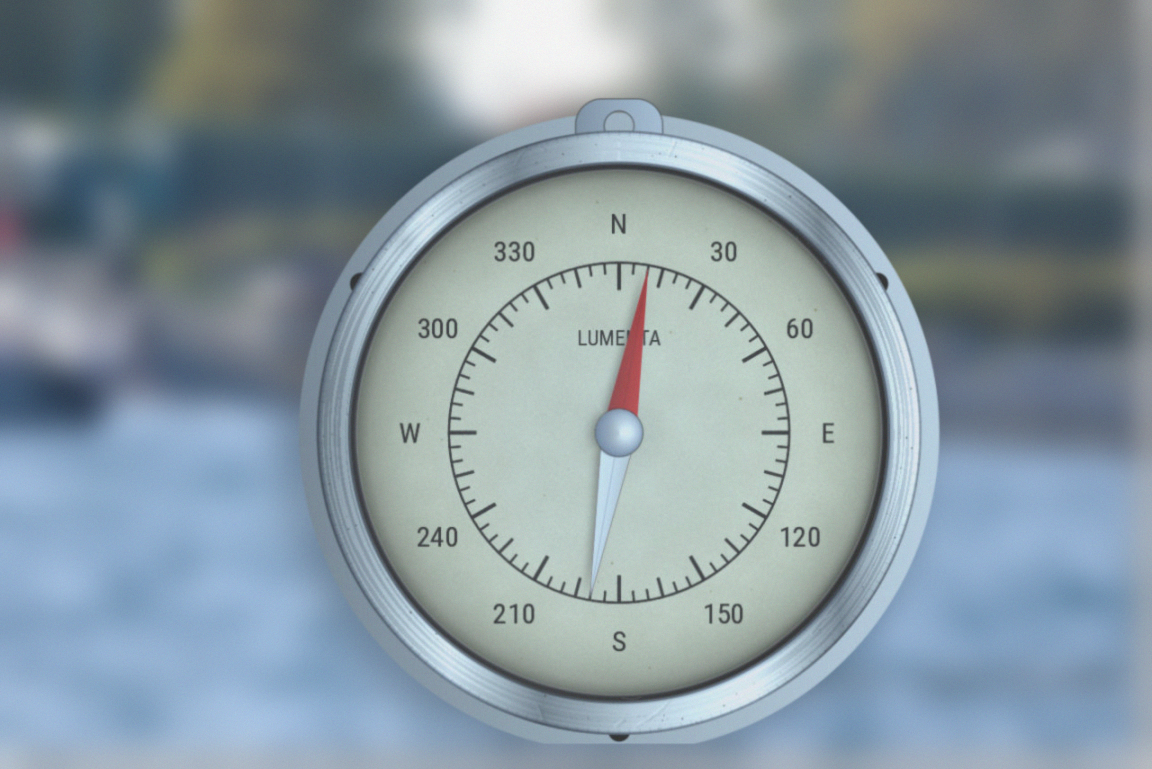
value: 10°
